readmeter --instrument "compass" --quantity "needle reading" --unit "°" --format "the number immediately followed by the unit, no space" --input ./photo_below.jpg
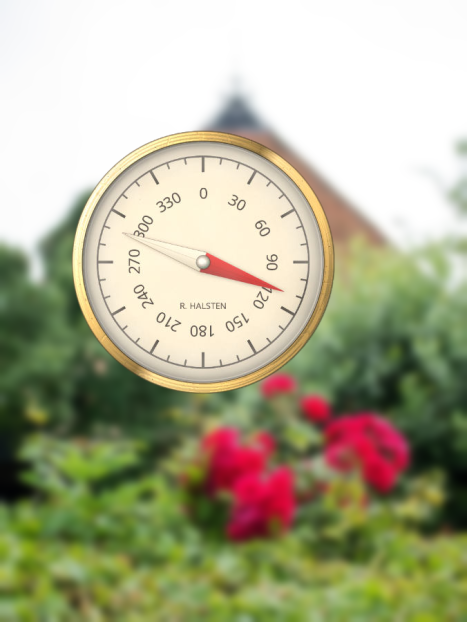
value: 110°
